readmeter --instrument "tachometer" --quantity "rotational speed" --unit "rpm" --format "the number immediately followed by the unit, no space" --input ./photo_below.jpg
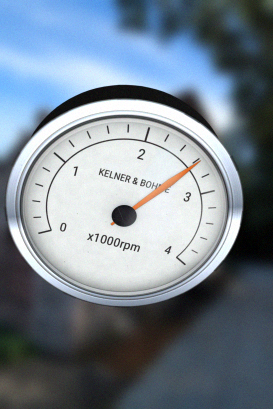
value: 2600rpm
